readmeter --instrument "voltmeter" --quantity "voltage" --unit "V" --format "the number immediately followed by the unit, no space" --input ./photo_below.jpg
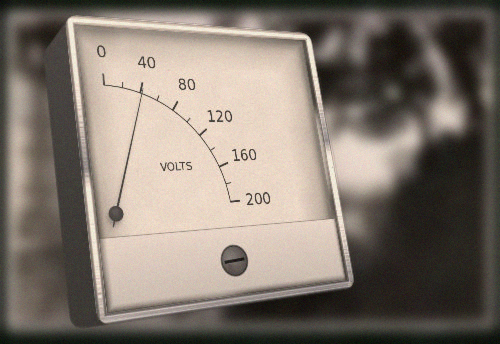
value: 40V
